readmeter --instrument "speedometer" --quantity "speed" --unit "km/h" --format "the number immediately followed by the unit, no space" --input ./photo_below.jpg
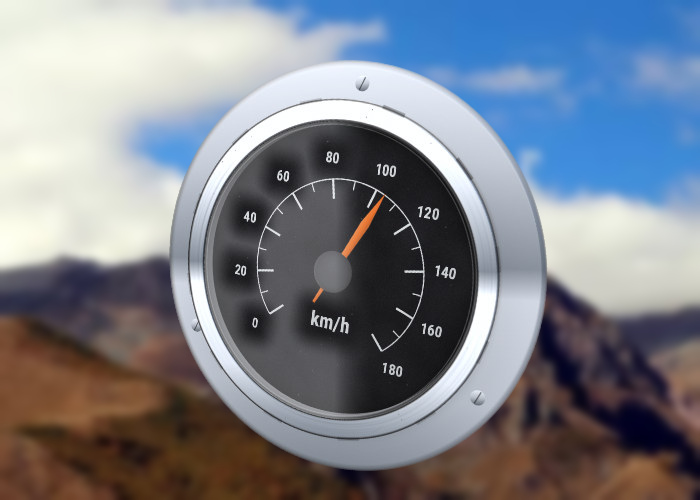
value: 105km/h
